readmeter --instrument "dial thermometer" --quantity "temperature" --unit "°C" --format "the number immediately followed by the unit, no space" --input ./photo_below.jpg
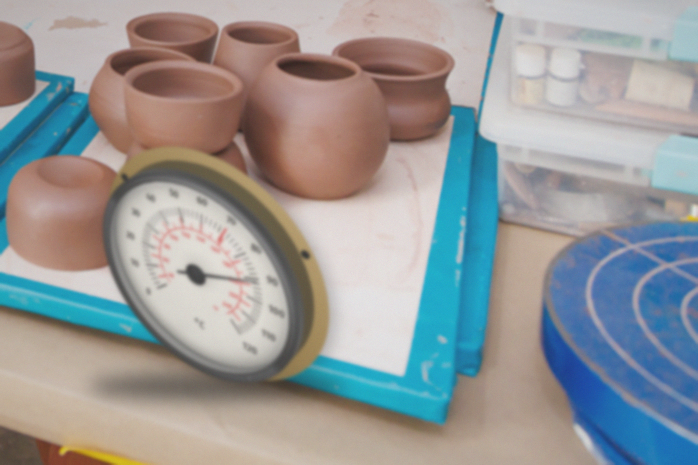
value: 90°C
